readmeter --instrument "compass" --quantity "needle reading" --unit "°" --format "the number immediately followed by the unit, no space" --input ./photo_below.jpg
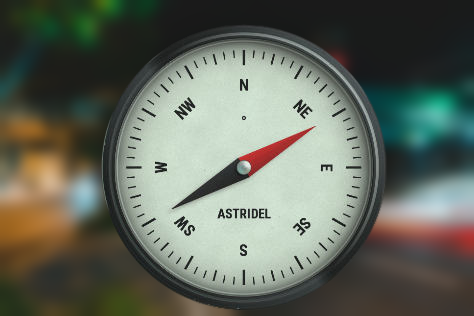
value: 60°
